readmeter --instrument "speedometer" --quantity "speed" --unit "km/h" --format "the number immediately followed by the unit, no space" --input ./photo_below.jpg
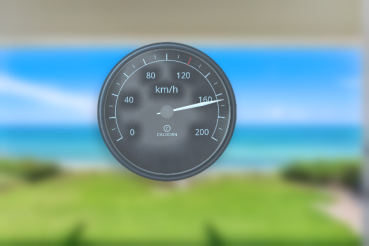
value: 165km/h
